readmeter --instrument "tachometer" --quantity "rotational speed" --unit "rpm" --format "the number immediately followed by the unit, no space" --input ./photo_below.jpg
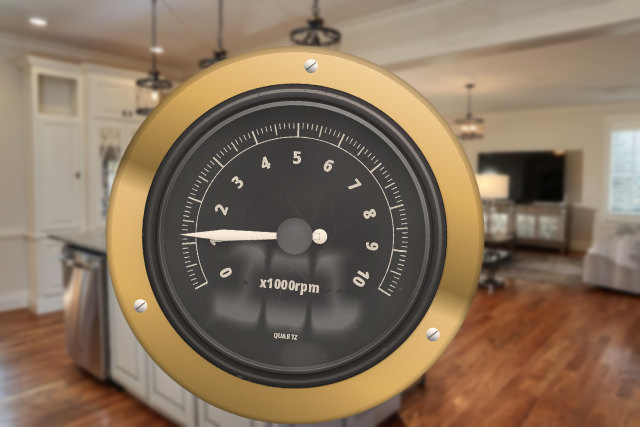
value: 1200rpm
